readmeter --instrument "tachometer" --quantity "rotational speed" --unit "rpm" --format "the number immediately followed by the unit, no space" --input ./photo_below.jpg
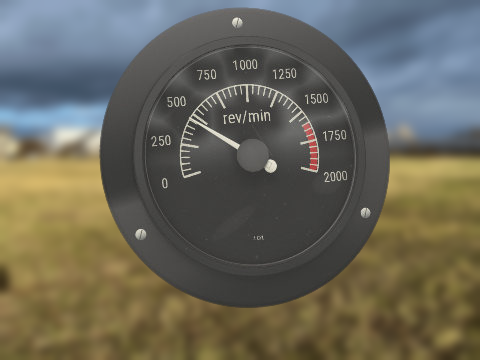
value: 450rpm
